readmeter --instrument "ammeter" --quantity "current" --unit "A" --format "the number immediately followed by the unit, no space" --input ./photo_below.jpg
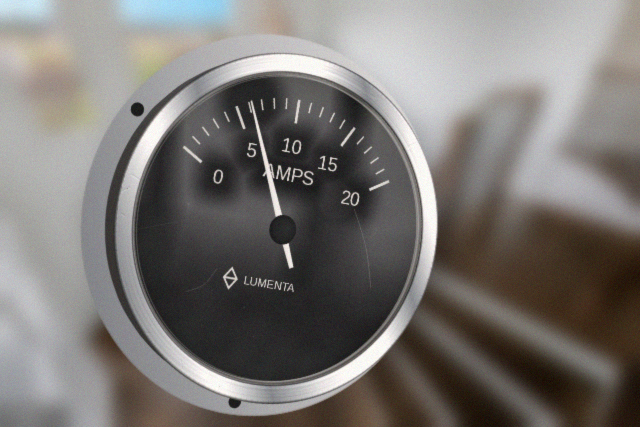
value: 6A
